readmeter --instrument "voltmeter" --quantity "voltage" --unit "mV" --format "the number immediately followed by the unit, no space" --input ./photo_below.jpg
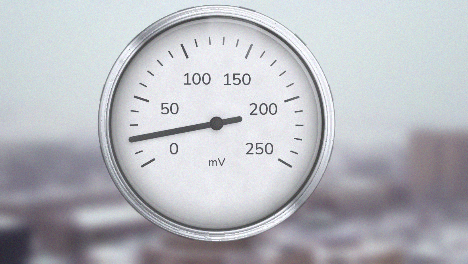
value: 20mV
